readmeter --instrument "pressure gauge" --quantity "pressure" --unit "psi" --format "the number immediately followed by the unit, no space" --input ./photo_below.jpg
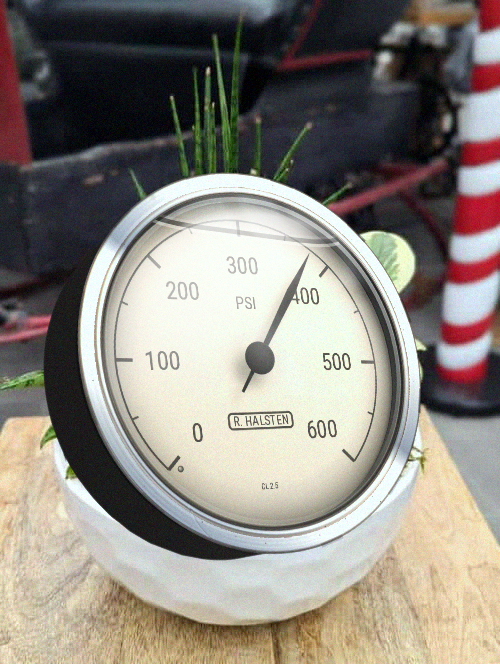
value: 375psi
